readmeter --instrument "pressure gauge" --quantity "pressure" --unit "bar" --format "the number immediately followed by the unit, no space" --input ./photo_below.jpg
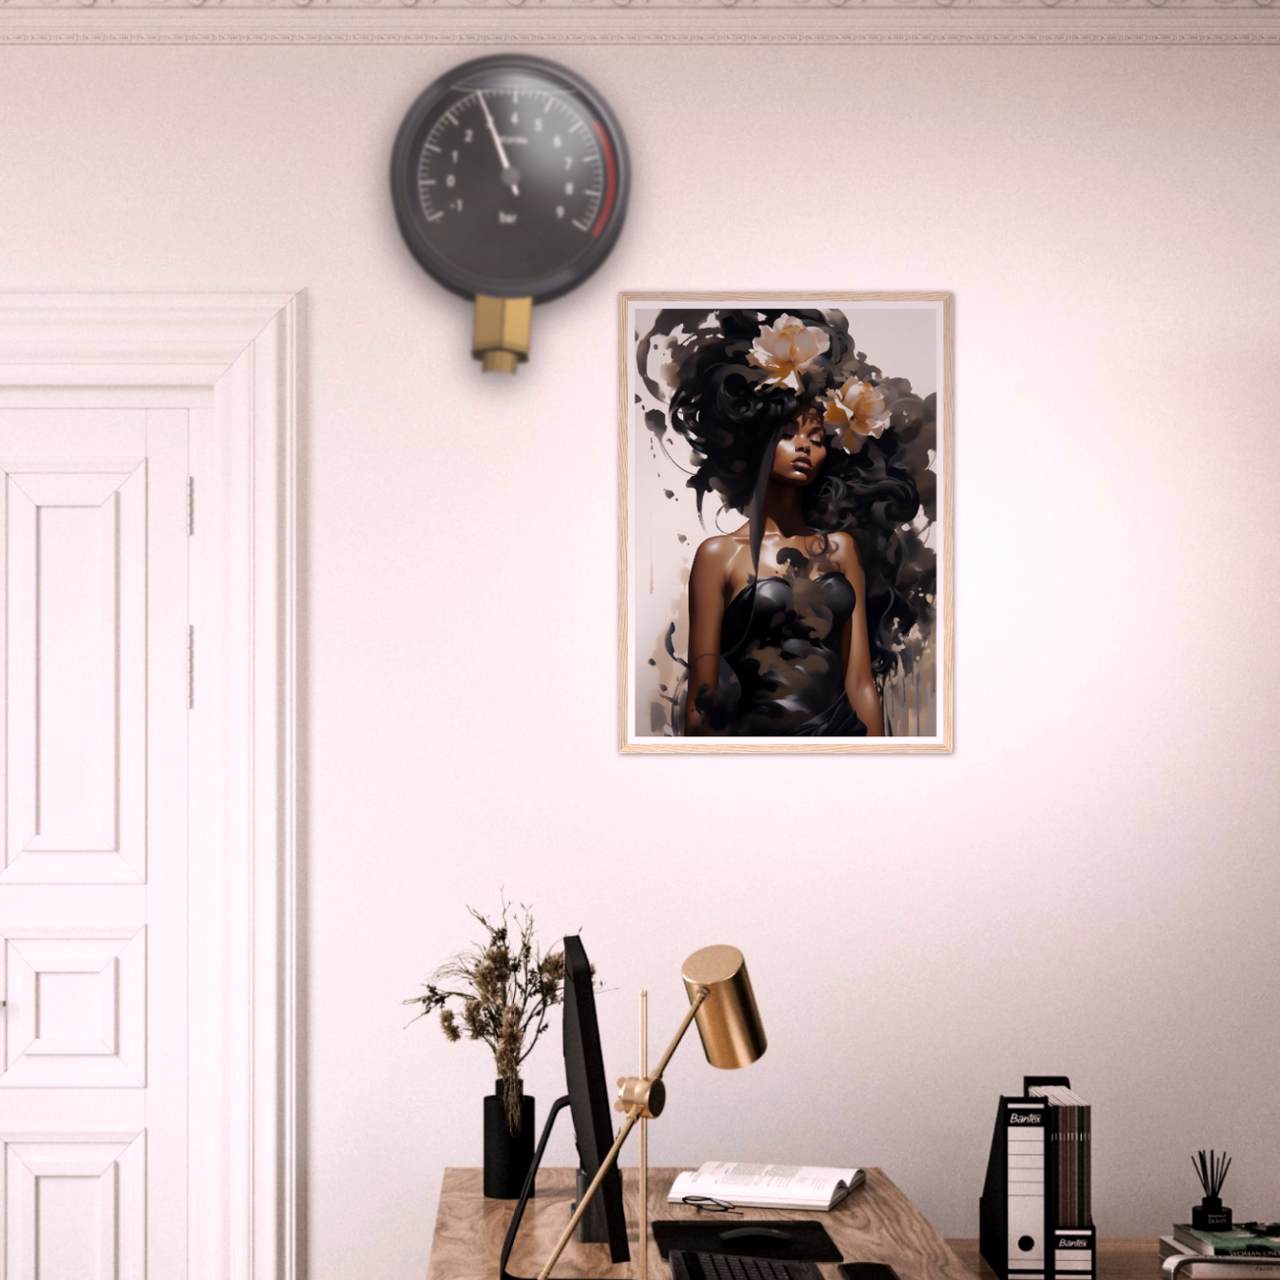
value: 3bar
